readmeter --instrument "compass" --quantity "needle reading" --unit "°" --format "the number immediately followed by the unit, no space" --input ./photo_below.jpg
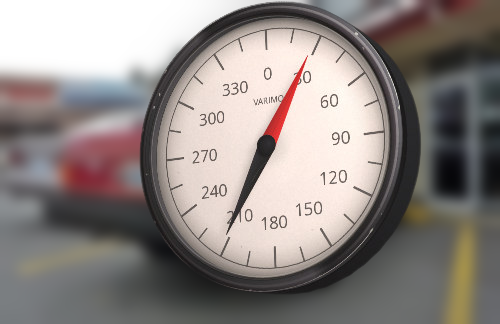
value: 30°
